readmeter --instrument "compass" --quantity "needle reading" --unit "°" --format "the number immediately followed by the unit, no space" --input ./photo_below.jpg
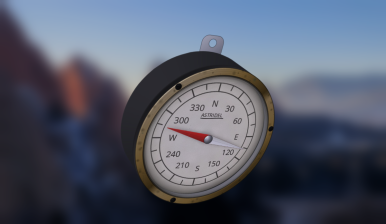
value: 285°
